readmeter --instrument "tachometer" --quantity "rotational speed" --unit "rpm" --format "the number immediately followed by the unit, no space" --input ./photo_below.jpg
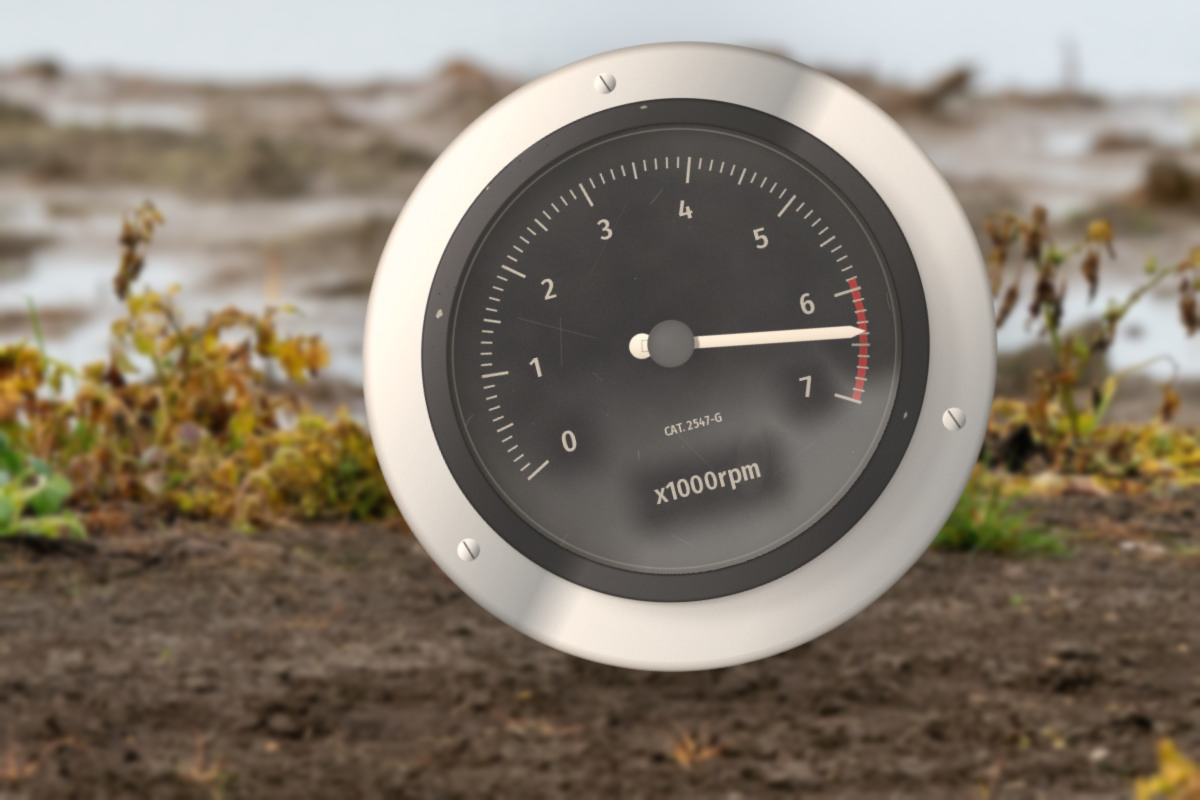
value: 6400rpm
